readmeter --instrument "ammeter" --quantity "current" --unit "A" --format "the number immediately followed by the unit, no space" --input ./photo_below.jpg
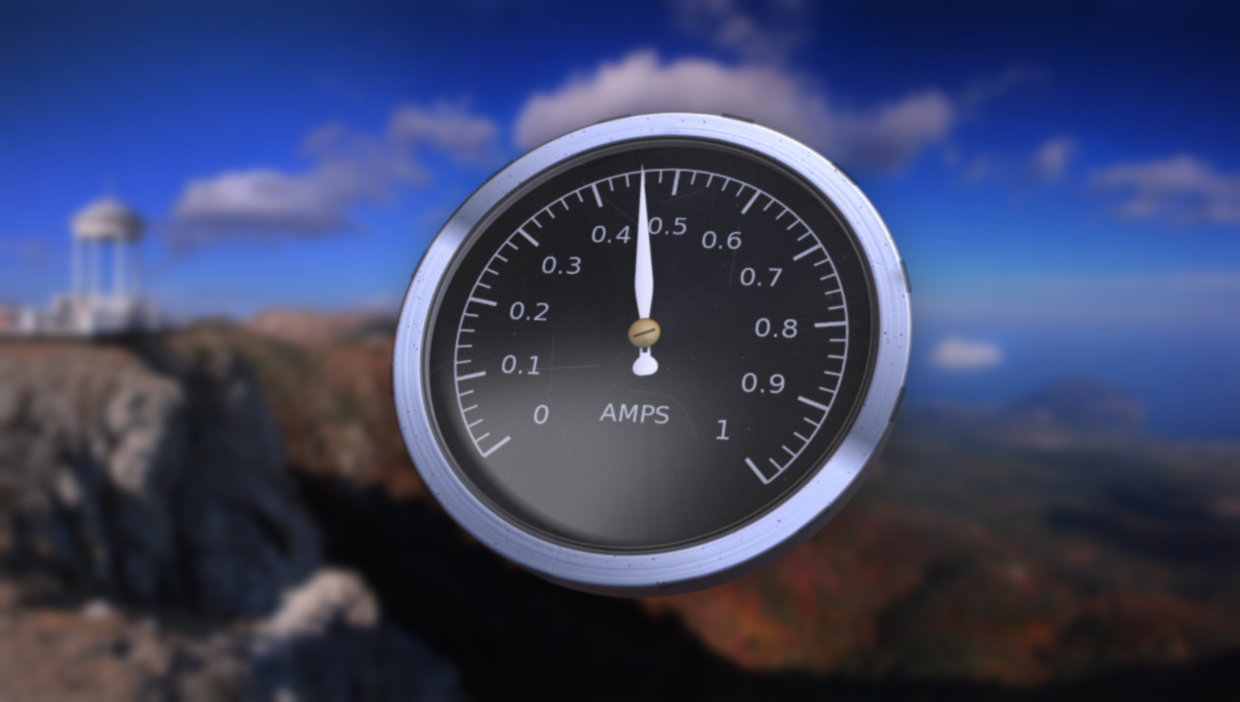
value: 0.46A
